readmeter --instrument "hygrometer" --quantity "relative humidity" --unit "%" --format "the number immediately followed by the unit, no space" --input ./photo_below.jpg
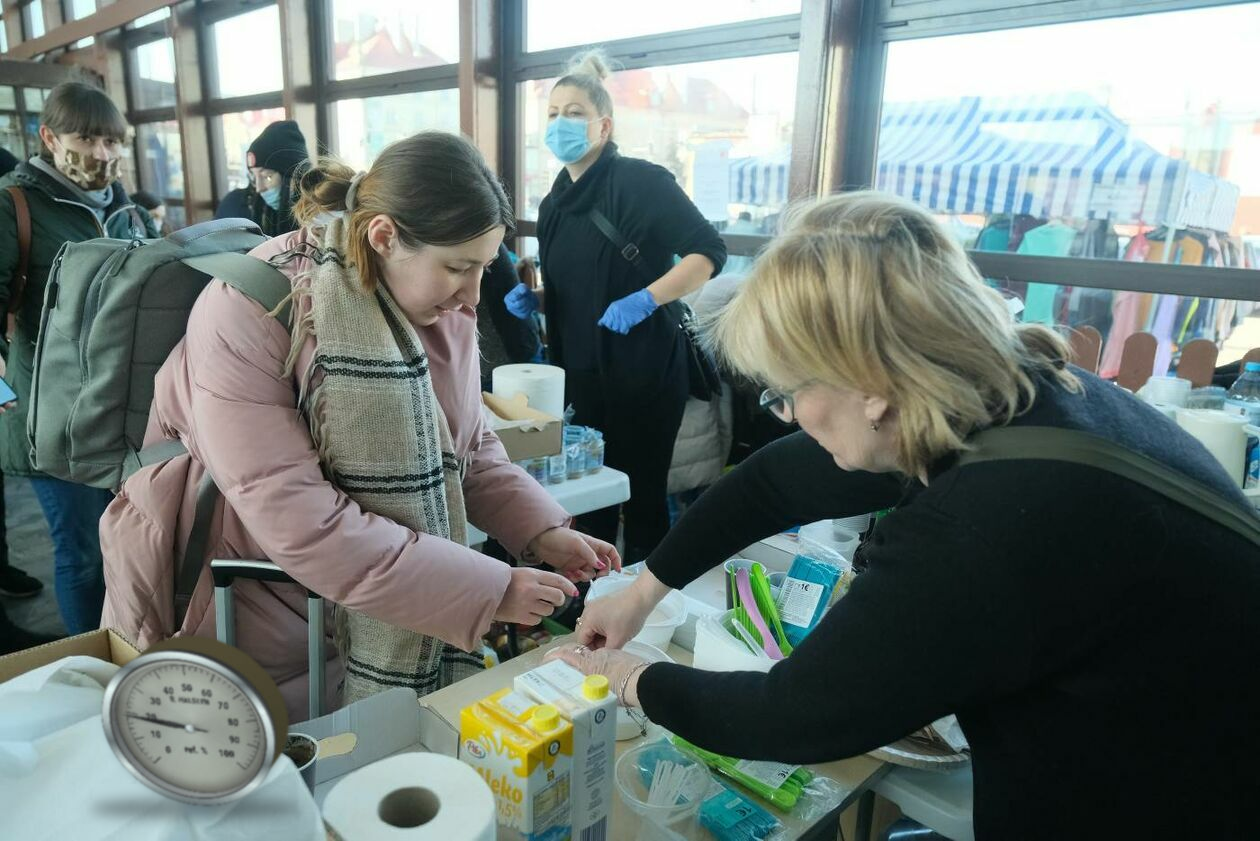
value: 20%
